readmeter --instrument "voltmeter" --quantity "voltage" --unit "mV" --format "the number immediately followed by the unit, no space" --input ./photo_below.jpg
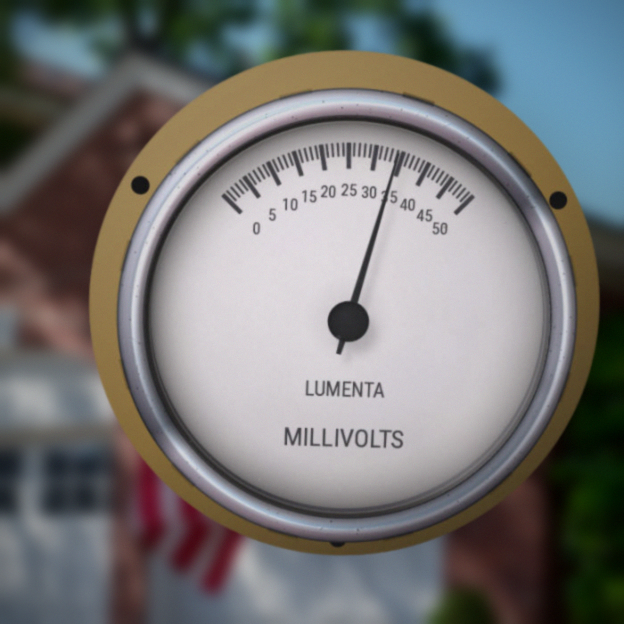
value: 34mV
